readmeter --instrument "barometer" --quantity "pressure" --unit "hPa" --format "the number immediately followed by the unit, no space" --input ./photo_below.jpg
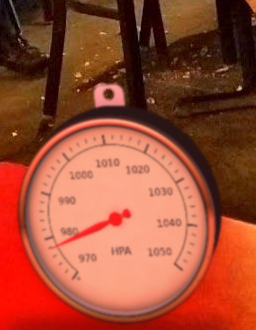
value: 978hPa
